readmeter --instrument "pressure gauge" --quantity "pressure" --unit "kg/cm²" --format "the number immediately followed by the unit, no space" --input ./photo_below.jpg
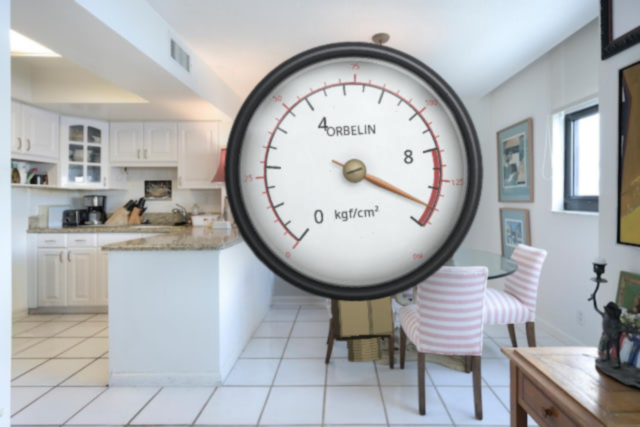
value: 9.5kg/cm²
